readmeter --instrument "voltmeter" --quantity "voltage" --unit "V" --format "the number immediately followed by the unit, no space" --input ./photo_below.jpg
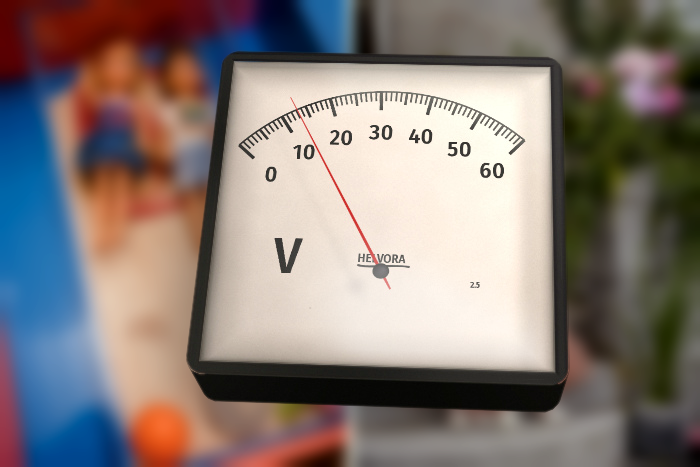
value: 13V
